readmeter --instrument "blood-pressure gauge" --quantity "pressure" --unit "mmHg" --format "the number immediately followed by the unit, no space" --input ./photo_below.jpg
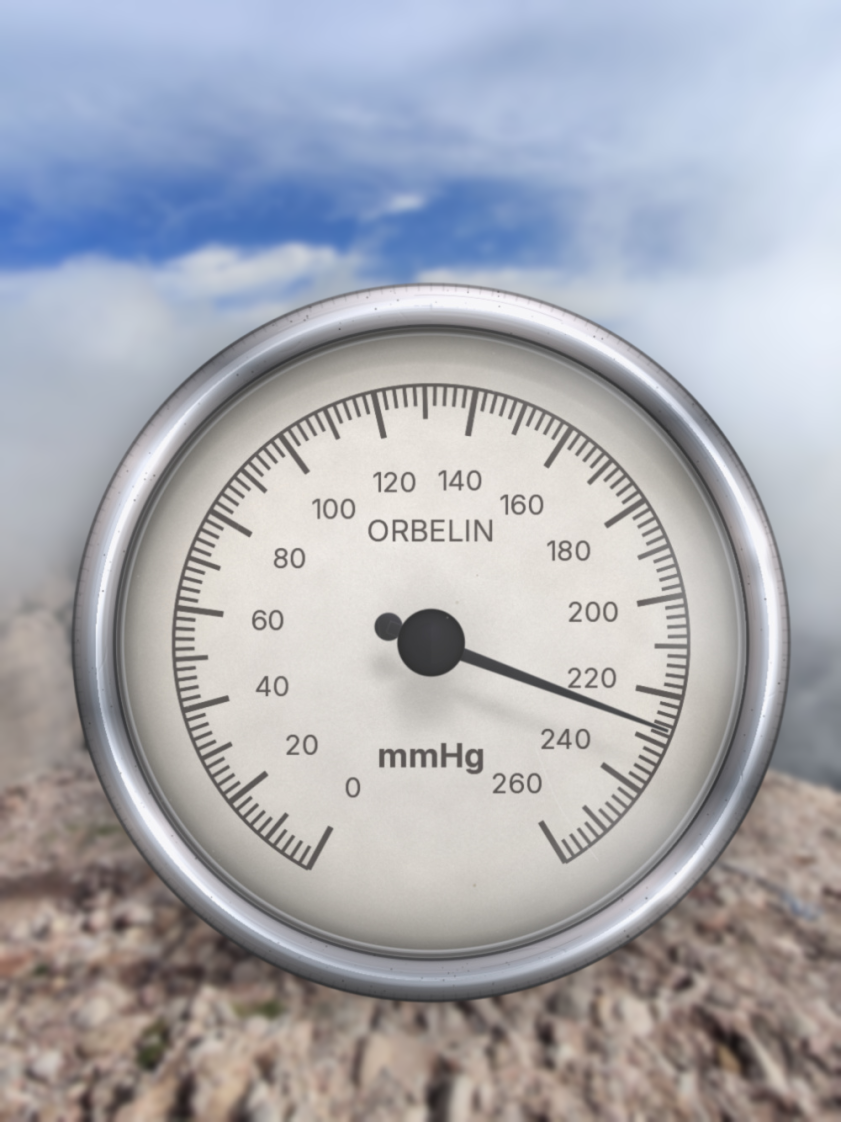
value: 227mmHg
